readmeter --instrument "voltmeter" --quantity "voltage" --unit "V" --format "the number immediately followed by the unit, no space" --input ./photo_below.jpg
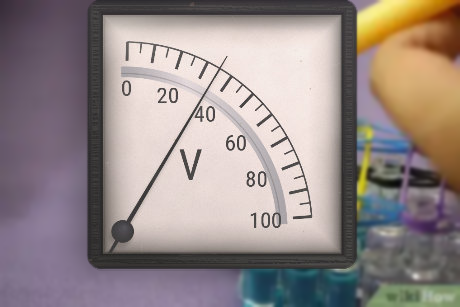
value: 35V
